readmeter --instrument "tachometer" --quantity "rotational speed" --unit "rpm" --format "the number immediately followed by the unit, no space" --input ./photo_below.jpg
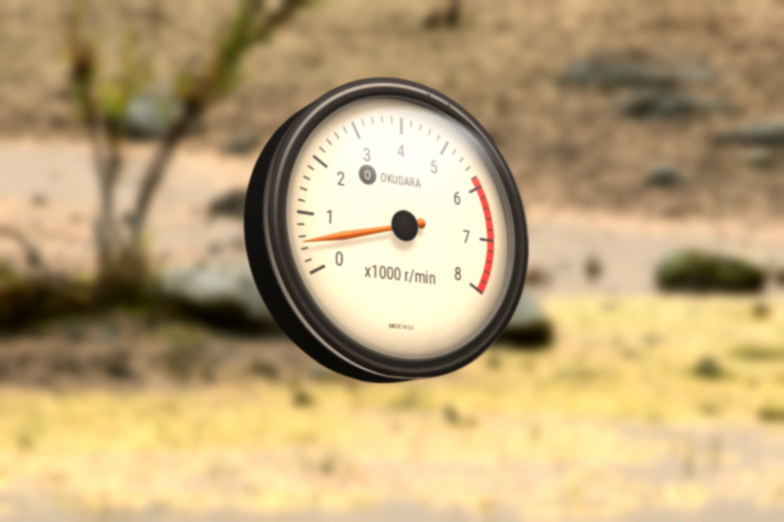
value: 500rpm
